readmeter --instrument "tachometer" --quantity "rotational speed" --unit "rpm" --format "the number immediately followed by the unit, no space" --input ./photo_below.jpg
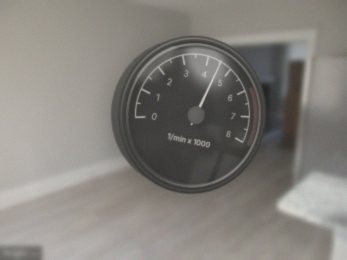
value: 4500rpm
